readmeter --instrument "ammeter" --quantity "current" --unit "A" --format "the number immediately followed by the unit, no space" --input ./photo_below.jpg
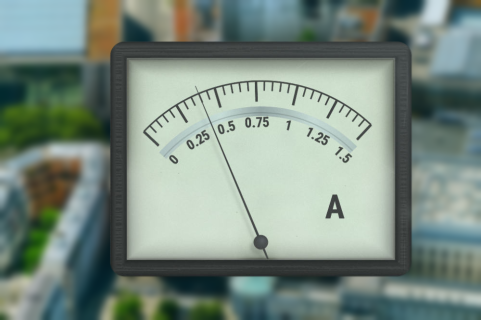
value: 0.4A
